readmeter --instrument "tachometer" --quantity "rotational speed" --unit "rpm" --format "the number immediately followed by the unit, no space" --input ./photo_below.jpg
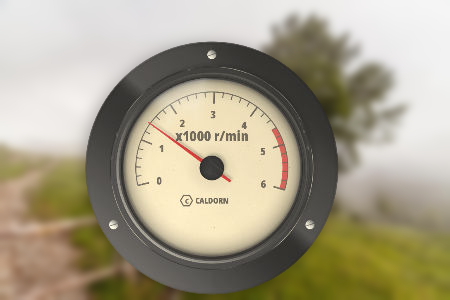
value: 1400rpm
